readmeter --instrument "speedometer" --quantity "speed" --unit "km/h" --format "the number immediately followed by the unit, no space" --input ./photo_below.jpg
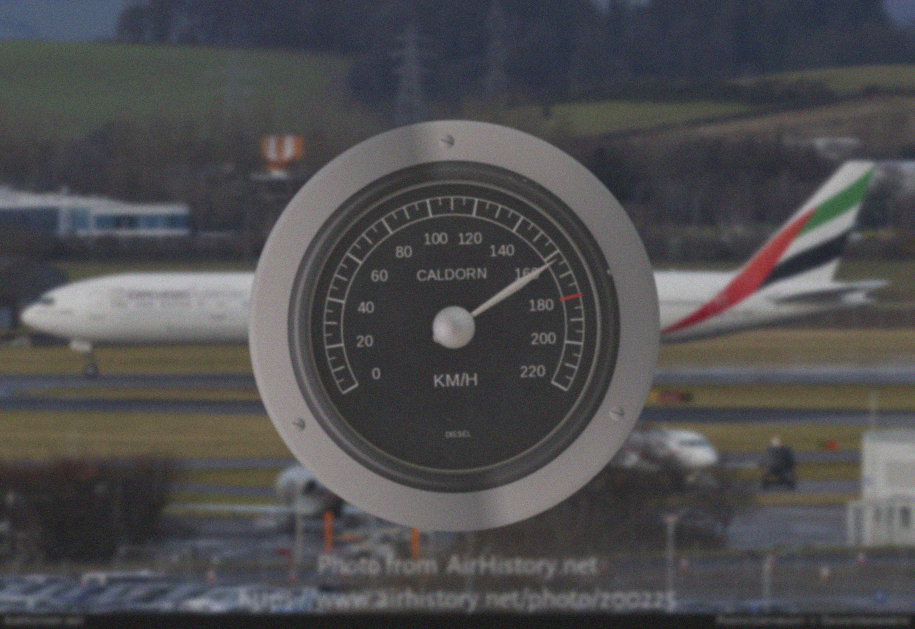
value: 162.5km/h
